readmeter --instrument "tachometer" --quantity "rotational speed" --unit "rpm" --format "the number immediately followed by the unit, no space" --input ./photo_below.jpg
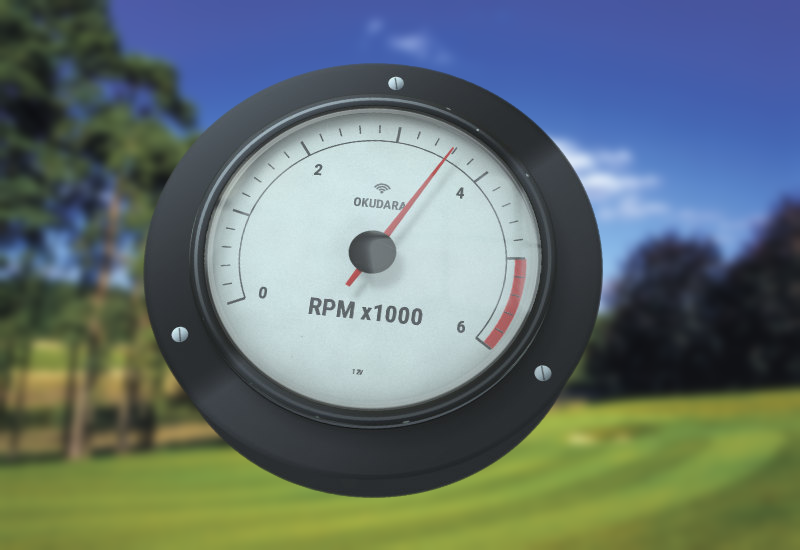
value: 3600rpm
